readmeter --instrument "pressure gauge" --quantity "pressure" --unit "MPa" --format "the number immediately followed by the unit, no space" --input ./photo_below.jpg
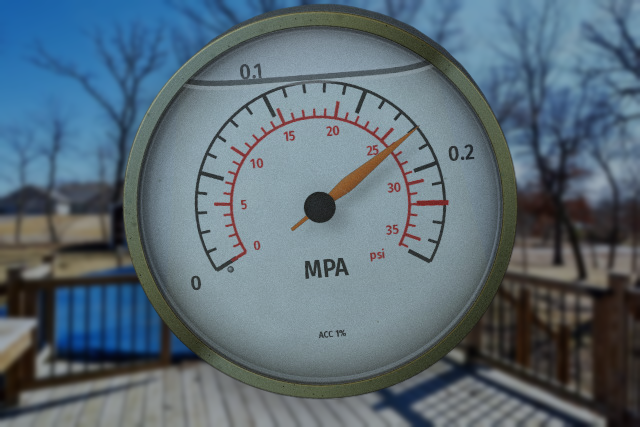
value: 0.18MPa
